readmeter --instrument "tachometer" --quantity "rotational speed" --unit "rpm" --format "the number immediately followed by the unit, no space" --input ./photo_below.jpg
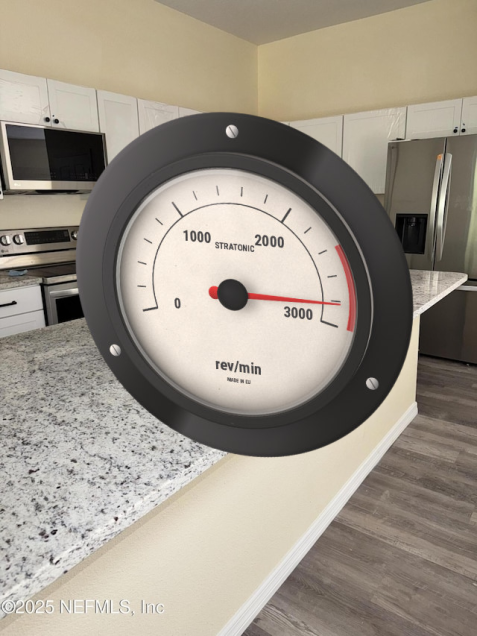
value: 2800rpm
